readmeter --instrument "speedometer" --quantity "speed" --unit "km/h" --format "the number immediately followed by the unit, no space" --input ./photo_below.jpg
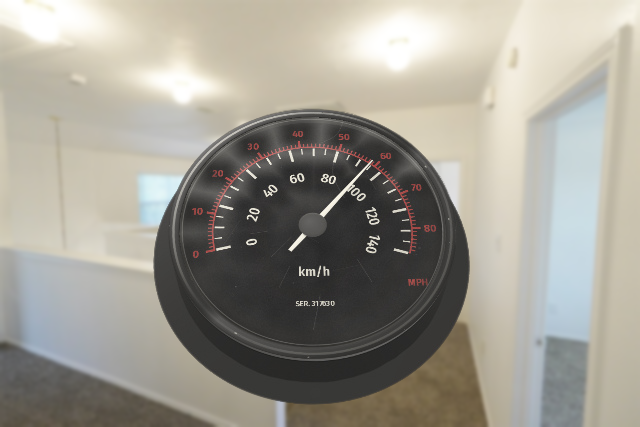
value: 95km/h
